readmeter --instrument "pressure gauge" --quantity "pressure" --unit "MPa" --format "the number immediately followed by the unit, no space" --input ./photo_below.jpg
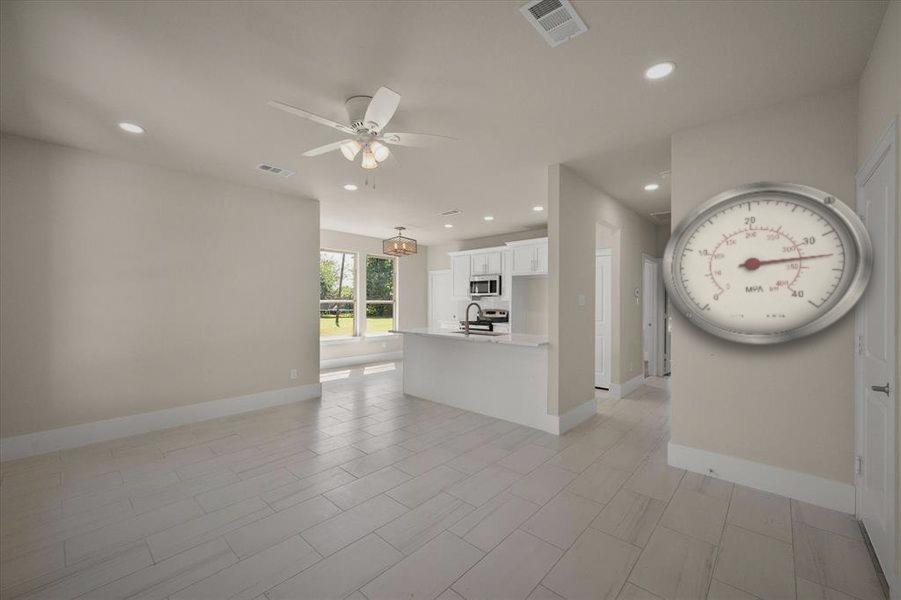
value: 33MPa
